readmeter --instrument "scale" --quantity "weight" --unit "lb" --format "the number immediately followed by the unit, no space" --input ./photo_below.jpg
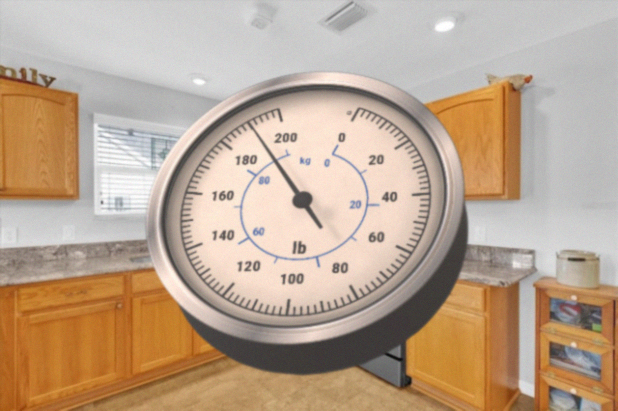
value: 190lb
